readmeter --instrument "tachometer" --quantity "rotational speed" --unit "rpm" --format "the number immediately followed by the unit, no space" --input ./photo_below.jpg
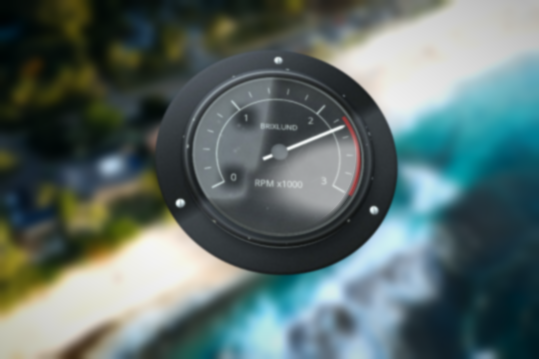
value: 2300rpm
